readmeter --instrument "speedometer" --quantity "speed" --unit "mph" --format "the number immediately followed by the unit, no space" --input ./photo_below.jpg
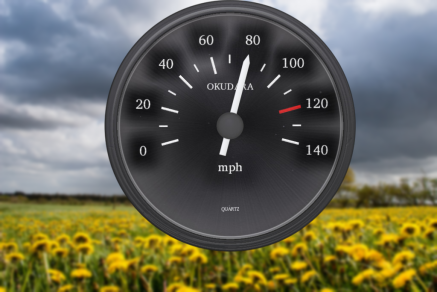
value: 80mph
